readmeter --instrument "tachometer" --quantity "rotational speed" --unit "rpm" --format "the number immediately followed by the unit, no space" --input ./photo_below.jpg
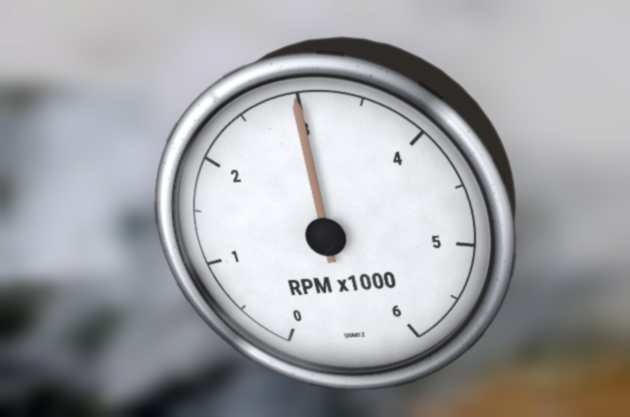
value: 3000rpm
